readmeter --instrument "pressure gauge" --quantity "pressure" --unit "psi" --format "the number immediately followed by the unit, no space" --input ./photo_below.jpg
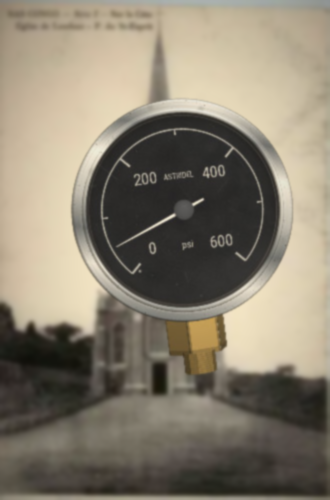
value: 50psi
